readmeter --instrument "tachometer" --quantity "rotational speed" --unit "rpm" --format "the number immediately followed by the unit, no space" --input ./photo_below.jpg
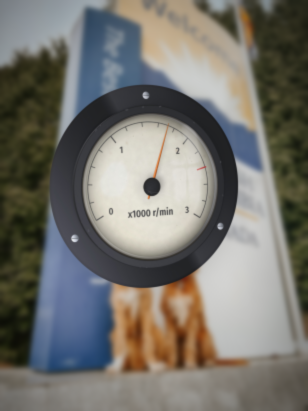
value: 1700rpm
